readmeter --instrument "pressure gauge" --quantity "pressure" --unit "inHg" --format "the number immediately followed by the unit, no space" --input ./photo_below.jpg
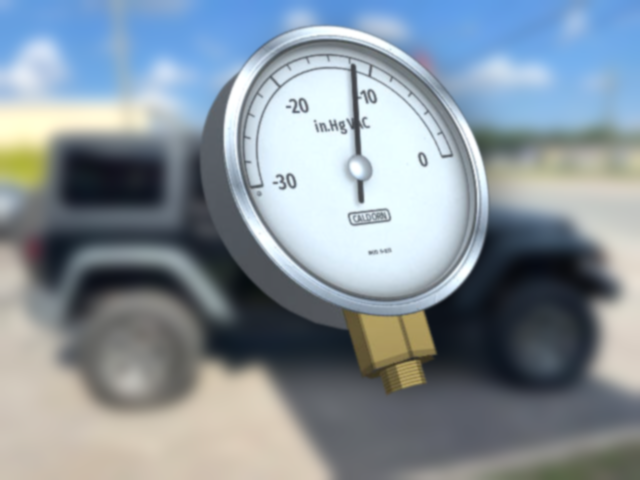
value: -12inHg
